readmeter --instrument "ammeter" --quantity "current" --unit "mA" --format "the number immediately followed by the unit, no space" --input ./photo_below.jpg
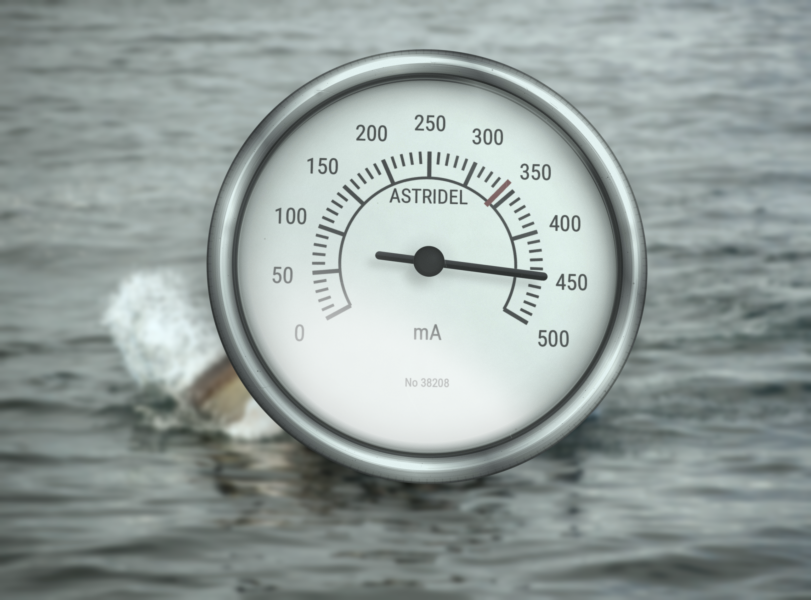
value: 450mA
